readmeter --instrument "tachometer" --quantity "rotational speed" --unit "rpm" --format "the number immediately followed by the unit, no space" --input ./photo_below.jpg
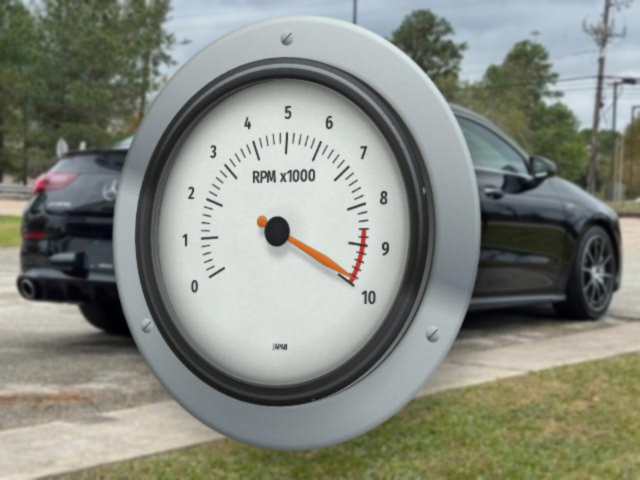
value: 9800rpm
